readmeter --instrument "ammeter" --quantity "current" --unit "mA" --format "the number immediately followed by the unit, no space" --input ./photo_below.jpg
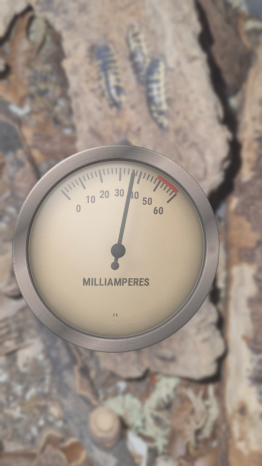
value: 36mA
